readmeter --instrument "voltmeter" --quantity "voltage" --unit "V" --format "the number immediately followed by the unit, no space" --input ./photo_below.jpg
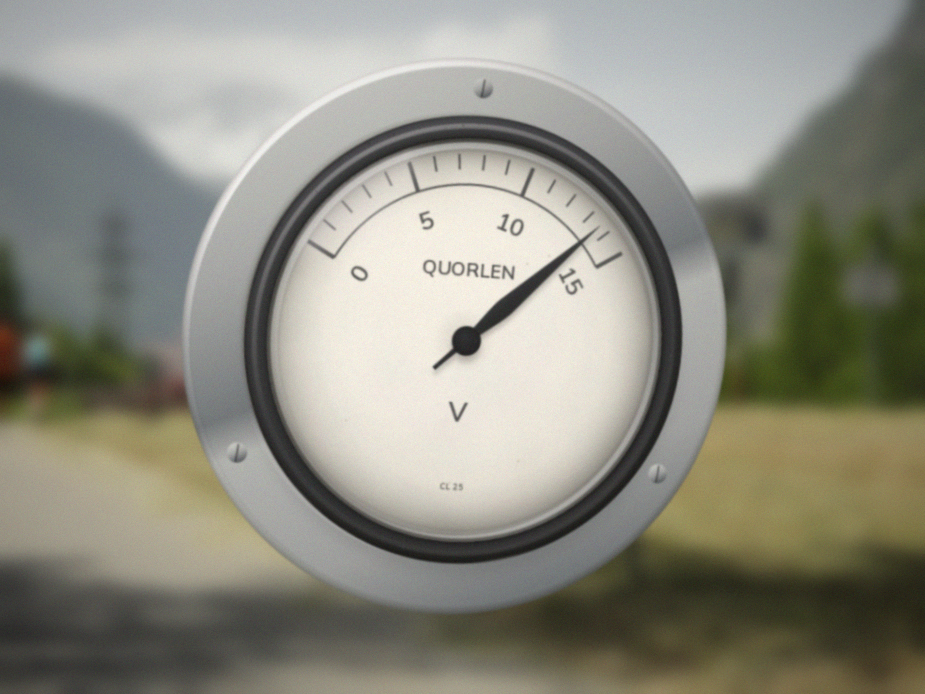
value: 13.5V
